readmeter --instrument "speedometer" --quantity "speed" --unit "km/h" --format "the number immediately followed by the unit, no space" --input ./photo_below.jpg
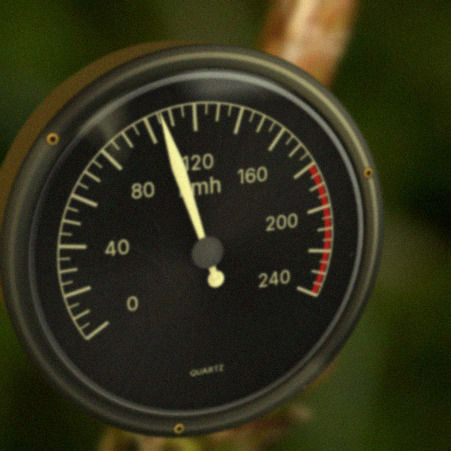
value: 105km/h
